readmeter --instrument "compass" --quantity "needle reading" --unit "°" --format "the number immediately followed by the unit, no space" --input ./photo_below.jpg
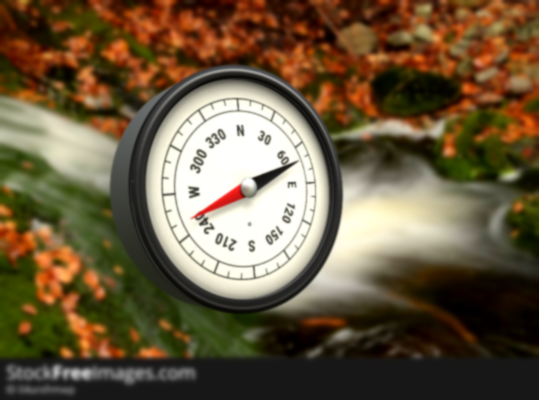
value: 250°
